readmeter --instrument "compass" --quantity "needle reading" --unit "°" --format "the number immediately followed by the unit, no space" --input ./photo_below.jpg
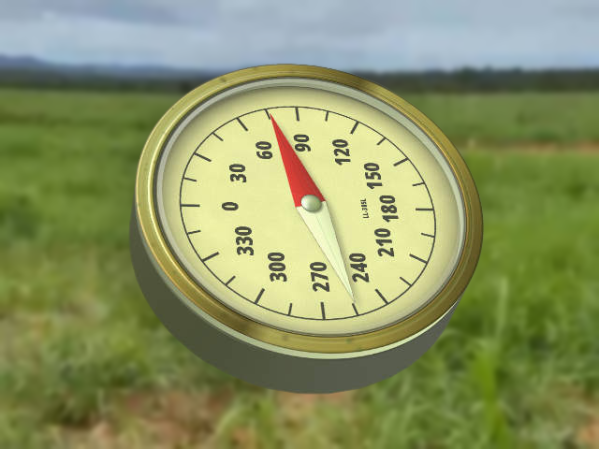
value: 75°
